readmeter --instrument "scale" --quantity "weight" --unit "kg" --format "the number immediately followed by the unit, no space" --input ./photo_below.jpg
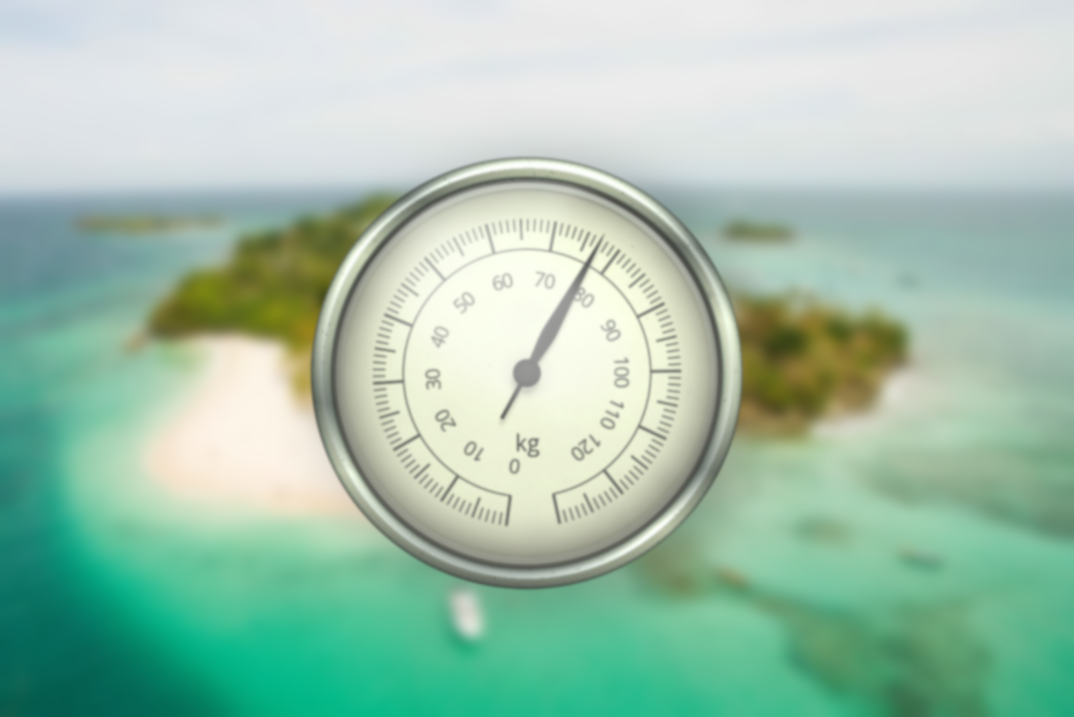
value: 77kg
